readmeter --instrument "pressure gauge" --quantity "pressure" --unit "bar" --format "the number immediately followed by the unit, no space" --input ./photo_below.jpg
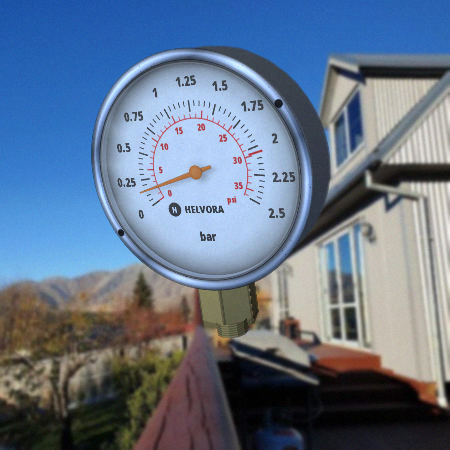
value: 0.15bar
